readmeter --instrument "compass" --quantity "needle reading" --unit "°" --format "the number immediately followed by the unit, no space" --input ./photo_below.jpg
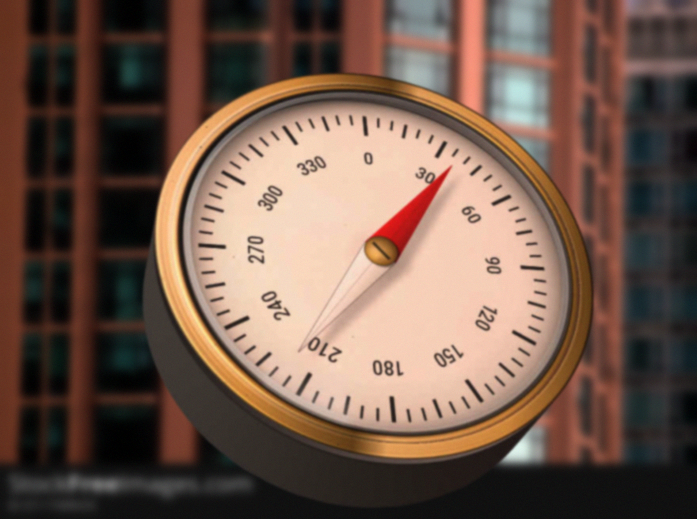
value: 37.5°
